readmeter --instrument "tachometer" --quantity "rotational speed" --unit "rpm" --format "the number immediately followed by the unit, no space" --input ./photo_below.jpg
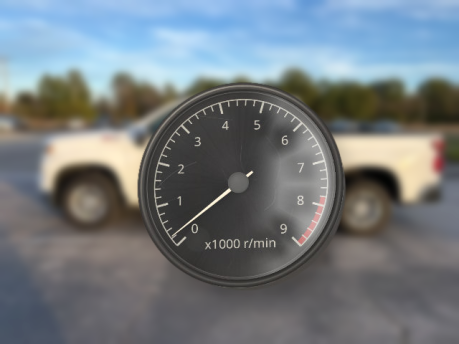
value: 200rpm
